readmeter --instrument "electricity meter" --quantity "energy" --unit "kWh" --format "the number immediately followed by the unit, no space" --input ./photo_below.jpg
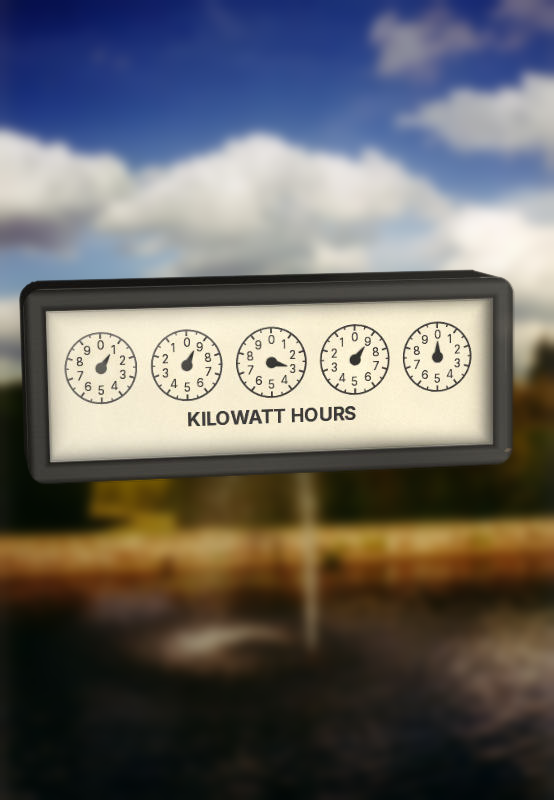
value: 9290kWh
